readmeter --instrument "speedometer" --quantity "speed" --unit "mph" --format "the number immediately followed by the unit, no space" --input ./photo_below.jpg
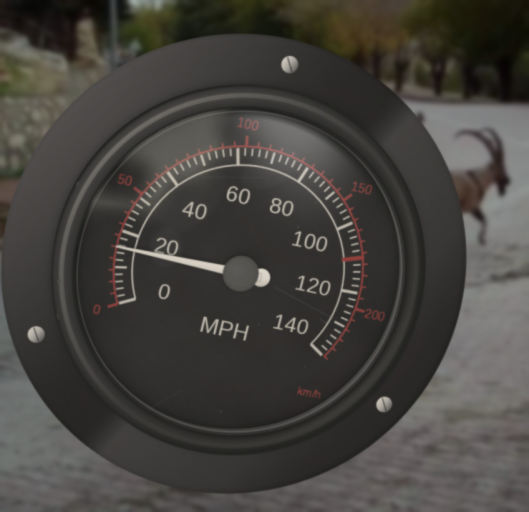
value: 16mph
